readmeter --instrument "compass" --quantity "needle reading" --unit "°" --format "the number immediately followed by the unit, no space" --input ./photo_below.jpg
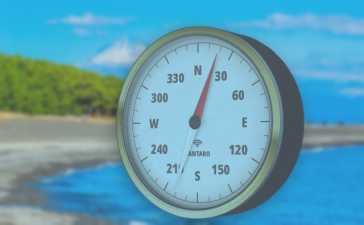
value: 20°
